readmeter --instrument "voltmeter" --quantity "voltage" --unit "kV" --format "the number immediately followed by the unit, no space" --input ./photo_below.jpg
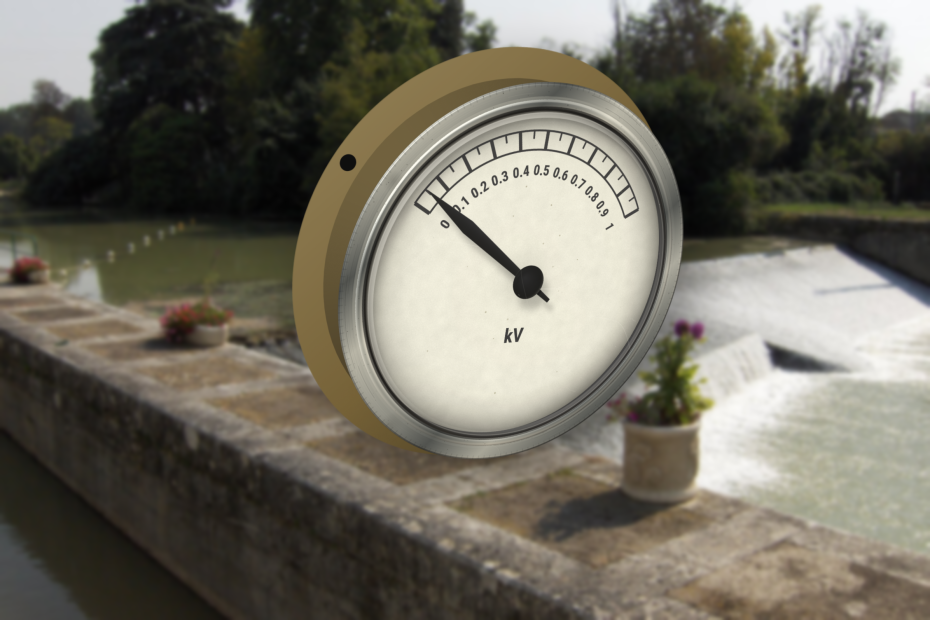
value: 0.05kV
